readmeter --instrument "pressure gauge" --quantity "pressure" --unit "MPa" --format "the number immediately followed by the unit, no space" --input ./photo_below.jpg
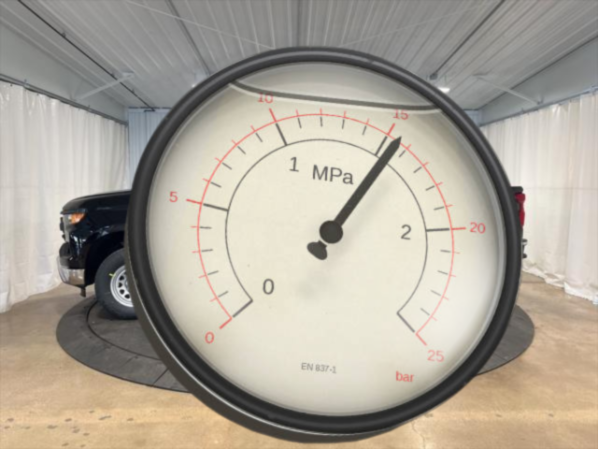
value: 1.55MPa
